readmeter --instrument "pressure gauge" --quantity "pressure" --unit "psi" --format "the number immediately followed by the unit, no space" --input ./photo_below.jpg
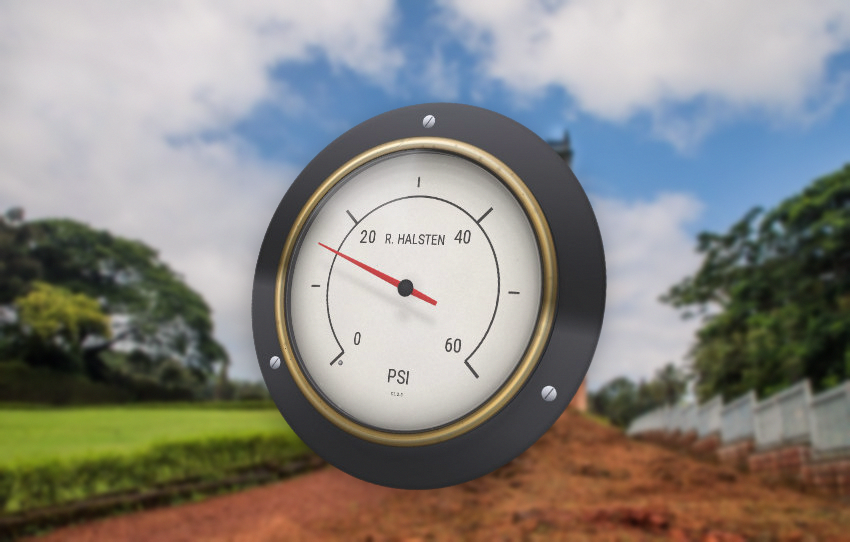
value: 15psi
